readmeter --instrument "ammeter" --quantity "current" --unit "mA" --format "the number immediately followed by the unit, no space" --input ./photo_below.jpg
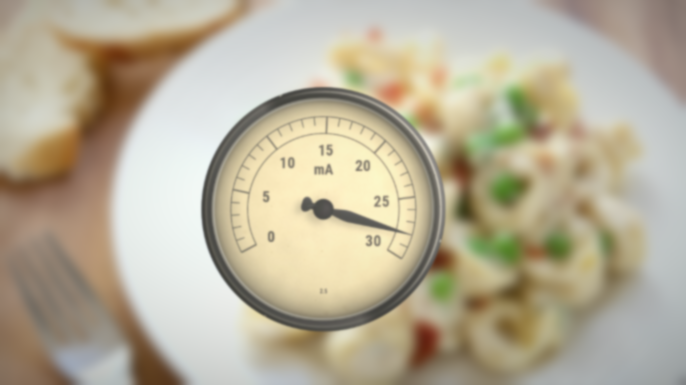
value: 28mA
